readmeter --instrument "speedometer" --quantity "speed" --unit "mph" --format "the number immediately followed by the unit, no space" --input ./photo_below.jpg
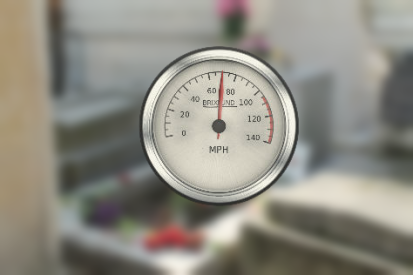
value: 70mph
